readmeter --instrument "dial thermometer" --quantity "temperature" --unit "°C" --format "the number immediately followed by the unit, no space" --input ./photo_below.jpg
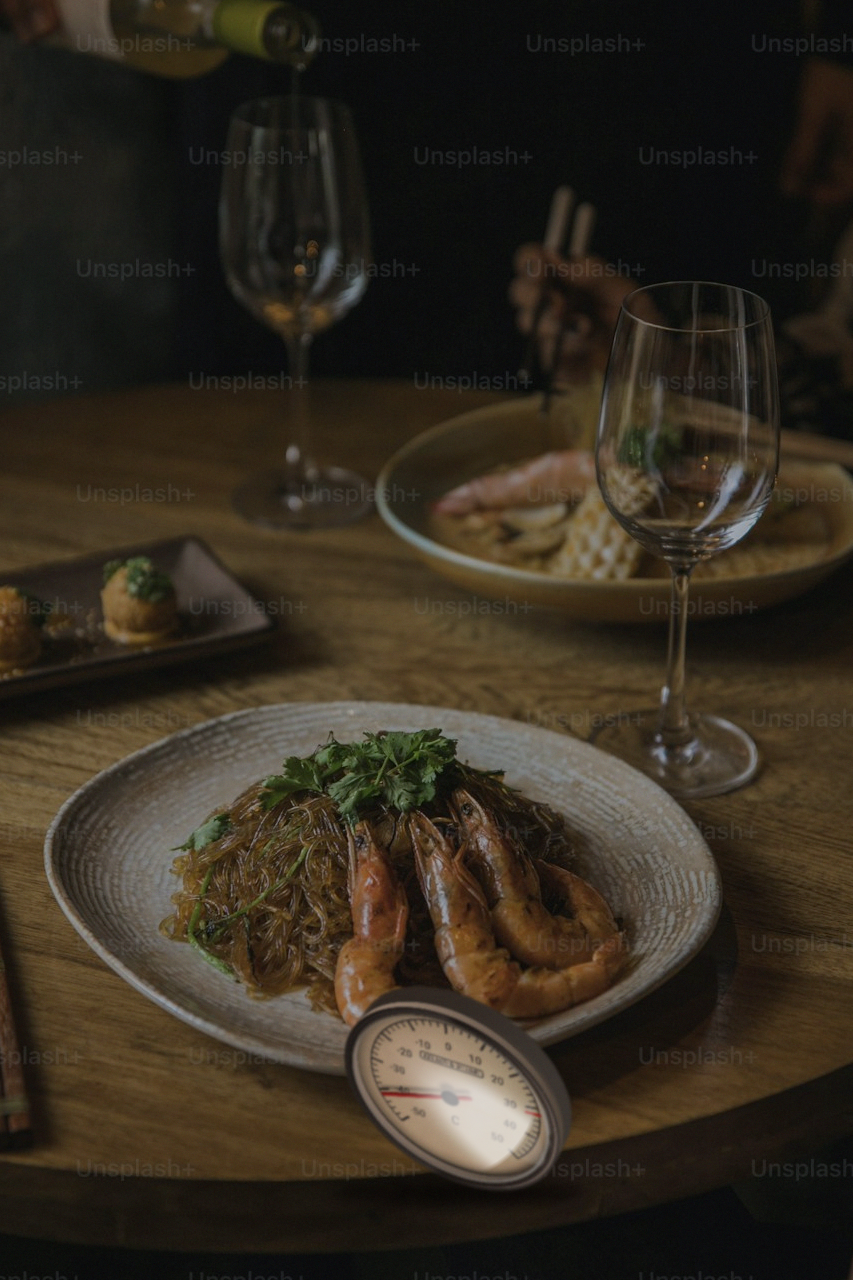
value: -40°C
